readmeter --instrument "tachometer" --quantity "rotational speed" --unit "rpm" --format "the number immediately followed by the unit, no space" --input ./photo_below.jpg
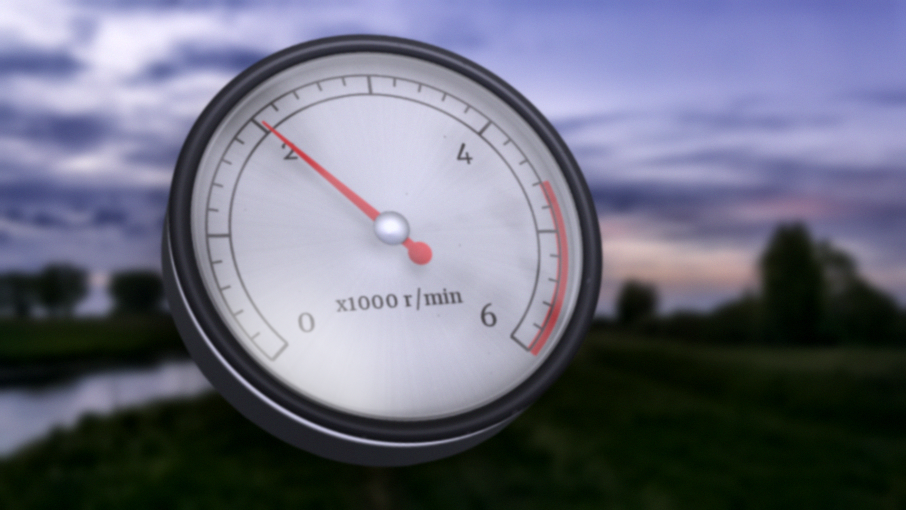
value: 2000rpm
